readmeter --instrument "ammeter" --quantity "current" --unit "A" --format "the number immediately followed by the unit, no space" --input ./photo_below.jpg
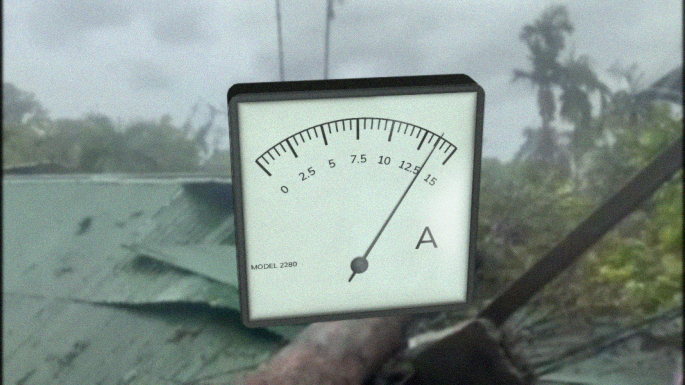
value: 13.5A
